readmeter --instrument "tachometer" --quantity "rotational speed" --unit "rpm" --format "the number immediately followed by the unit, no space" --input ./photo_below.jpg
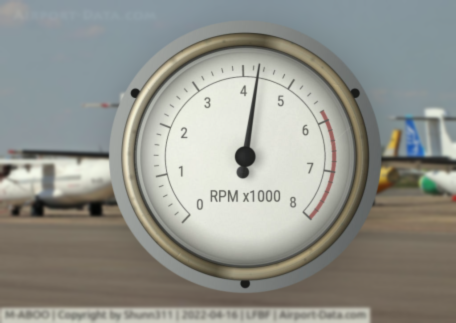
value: 4300rpm
